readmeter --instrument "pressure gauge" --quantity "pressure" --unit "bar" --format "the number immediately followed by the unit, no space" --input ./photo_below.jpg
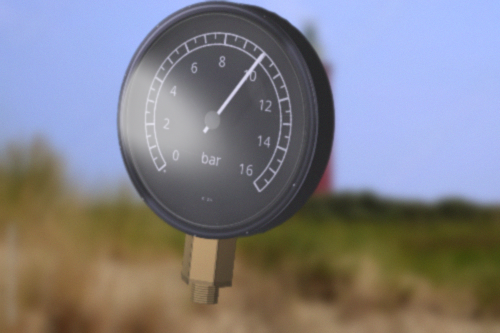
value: 10bar
